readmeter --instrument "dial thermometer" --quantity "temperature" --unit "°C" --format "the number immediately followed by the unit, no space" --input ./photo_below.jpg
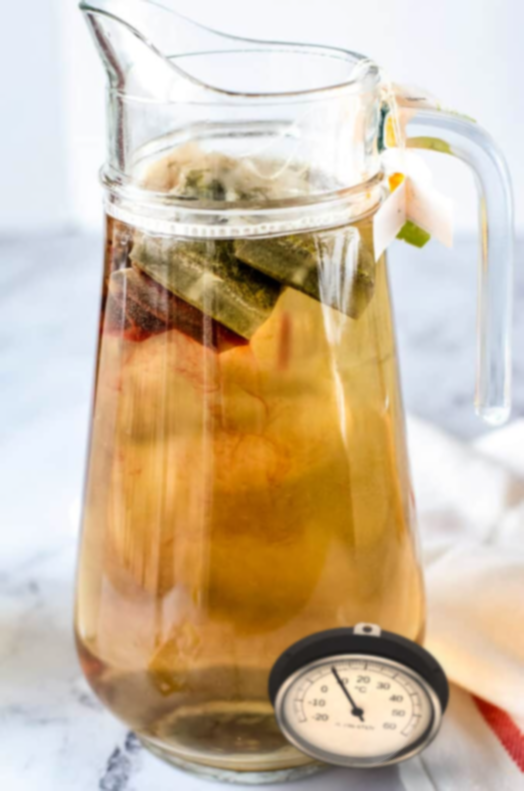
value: 10°C
